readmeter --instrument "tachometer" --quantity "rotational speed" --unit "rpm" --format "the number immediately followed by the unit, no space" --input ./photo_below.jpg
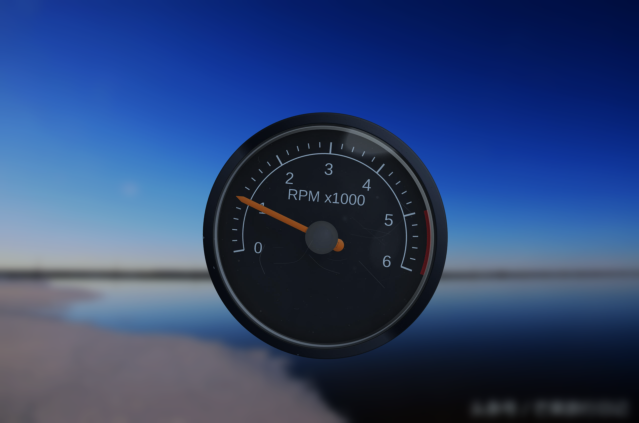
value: 1000rpm
